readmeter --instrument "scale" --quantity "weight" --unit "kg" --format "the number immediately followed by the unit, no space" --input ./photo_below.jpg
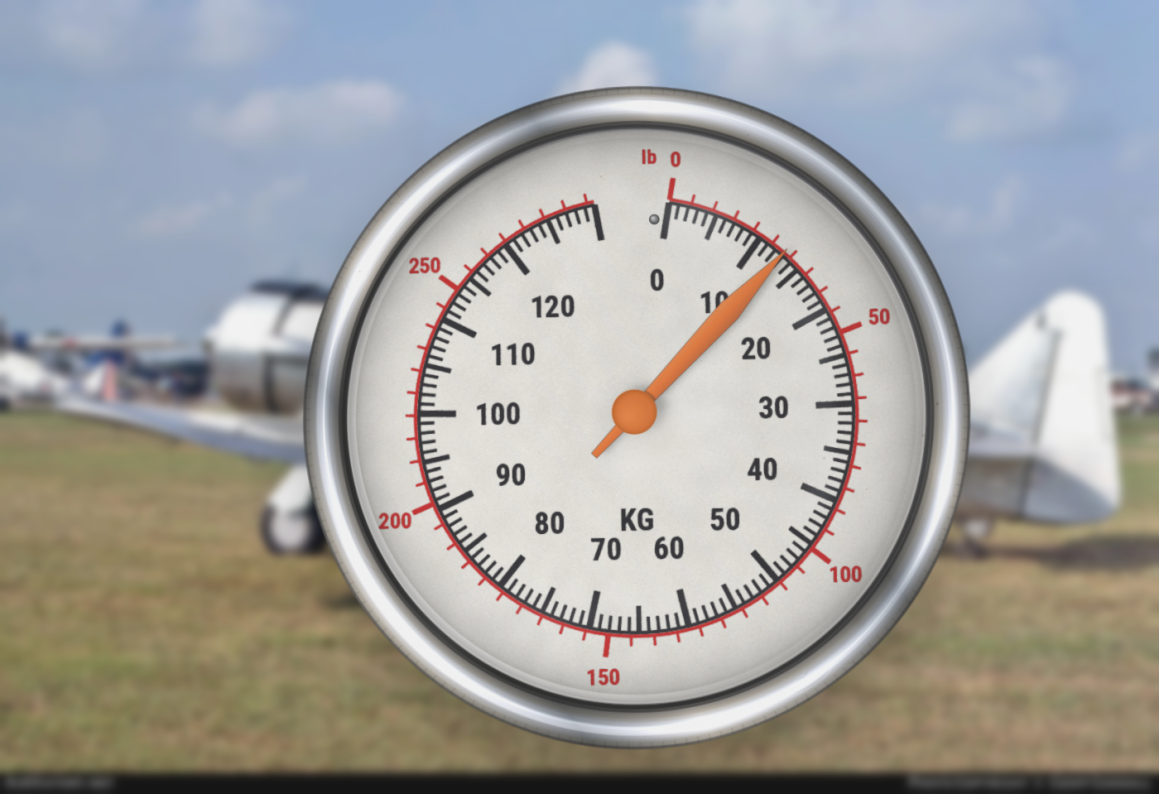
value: 13kg
